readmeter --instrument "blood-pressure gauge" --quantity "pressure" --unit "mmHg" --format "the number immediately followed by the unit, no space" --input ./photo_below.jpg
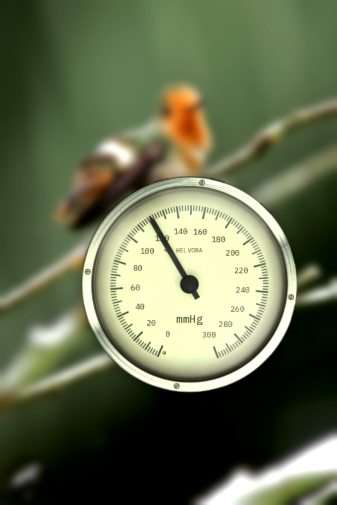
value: 120mmHg
